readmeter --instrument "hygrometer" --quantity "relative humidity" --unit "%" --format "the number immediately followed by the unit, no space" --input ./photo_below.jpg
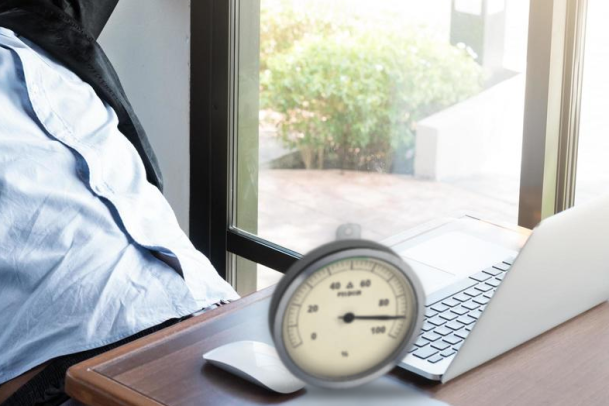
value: 90%
